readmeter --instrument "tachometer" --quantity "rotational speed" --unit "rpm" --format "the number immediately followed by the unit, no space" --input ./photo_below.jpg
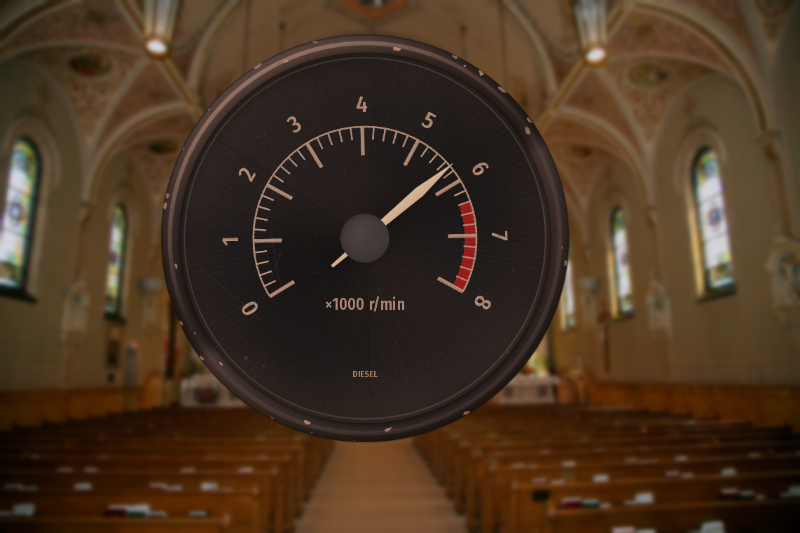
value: 5700rpm
